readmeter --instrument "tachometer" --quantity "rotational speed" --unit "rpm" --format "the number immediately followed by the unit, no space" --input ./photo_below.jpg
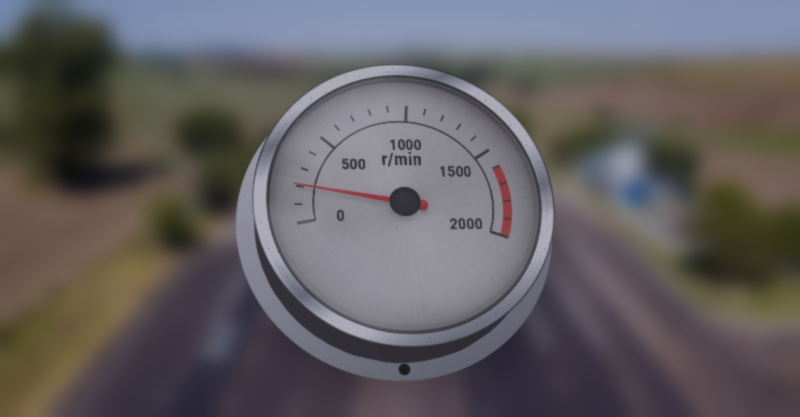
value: 200rpm
